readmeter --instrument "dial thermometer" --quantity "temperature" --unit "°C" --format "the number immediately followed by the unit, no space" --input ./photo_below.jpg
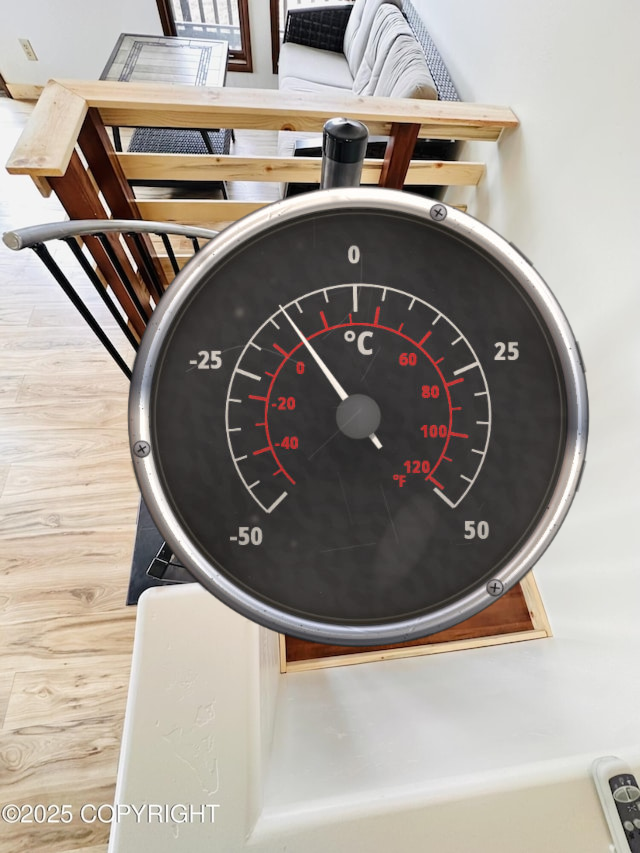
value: -12.5°C
